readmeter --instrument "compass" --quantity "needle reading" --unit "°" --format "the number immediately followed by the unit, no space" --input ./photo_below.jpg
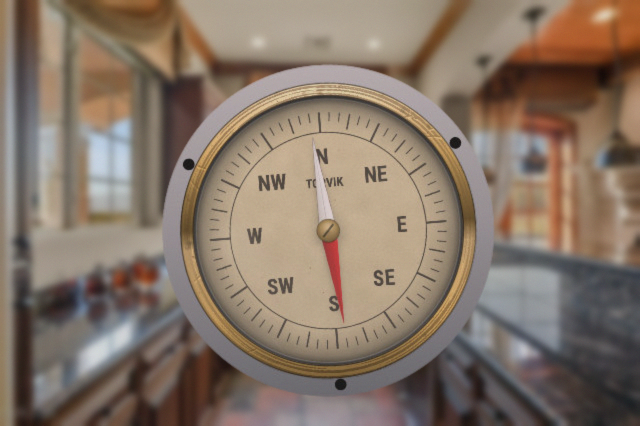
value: 175°
